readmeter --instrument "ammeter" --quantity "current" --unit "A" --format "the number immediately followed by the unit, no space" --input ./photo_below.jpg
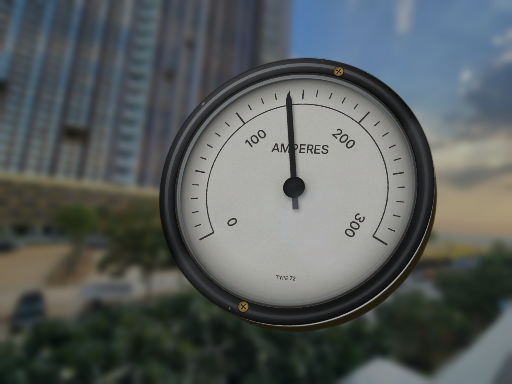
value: 140A
